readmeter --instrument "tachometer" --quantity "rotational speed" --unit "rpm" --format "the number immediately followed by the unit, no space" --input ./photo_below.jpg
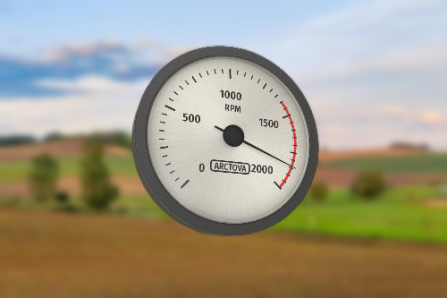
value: 1850rpm
